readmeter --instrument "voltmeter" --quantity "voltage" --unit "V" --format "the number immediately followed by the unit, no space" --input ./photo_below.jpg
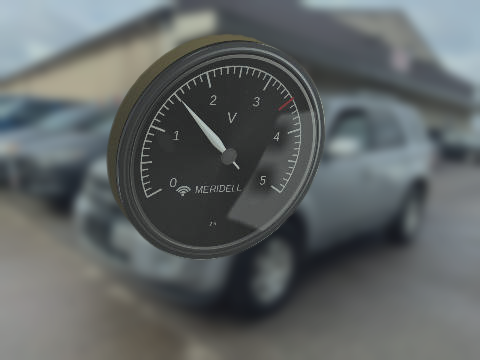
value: 1.5V
